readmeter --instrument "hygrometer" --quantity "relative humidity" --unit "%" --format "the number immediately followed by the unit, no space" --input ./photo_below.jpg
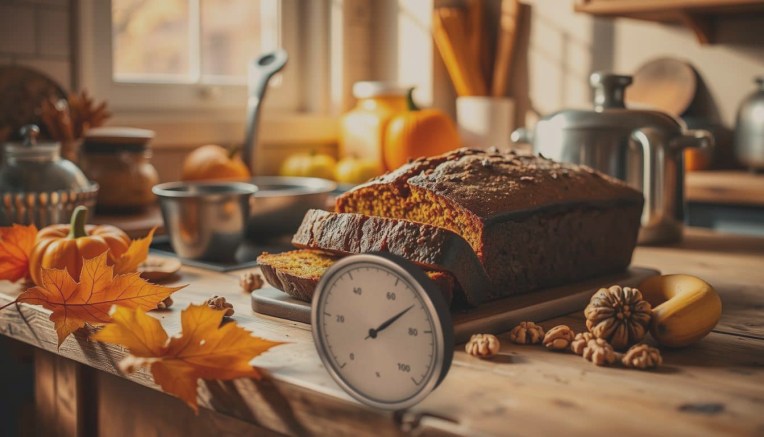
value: 70%
